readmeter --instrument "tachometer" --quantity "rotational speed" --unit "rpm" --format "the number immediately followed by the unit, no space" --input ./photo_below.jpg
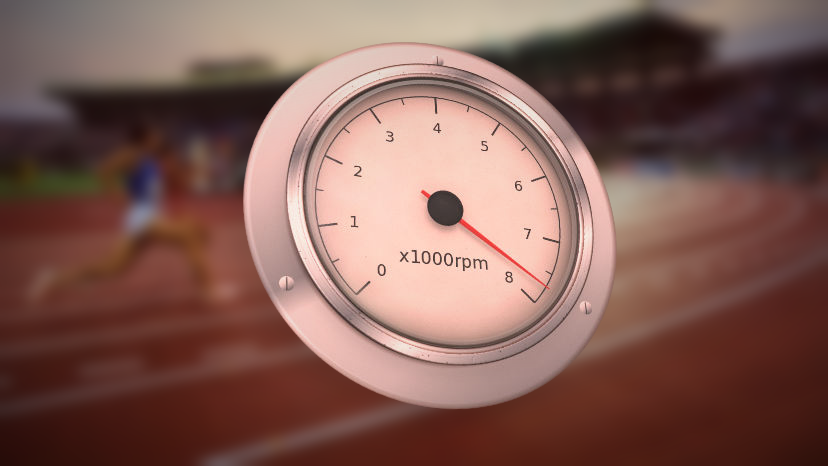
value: 7750rpm
